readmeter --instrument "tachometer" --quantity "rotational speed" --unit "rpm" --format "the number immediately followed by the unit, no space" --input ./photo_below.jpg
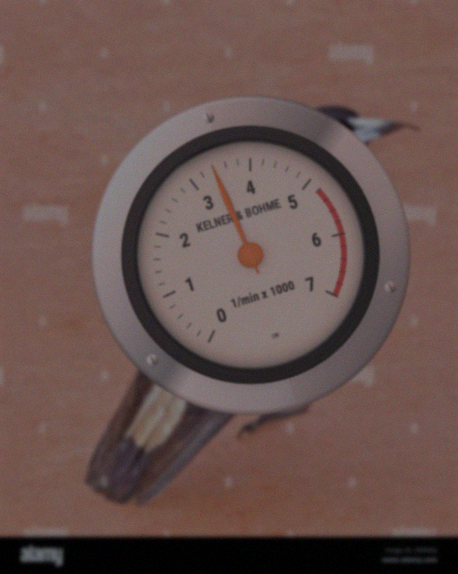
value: 3400rpm
